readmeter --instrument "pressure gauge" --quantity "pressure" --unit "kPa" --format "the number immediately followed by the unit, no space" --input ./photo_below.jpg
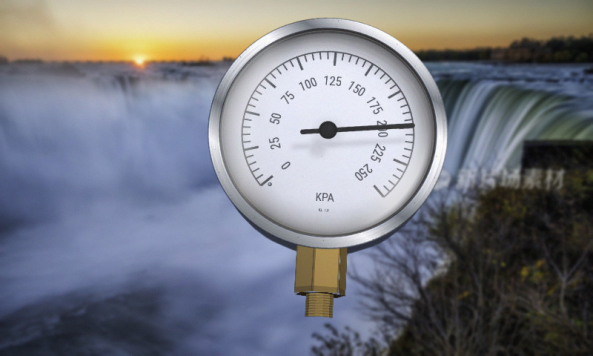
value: 200kPa
